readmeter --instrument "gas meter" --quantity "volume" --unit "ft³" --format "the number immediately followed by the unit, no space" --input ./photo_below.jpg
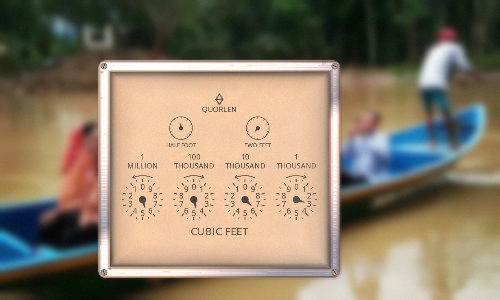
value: 546300ft³
